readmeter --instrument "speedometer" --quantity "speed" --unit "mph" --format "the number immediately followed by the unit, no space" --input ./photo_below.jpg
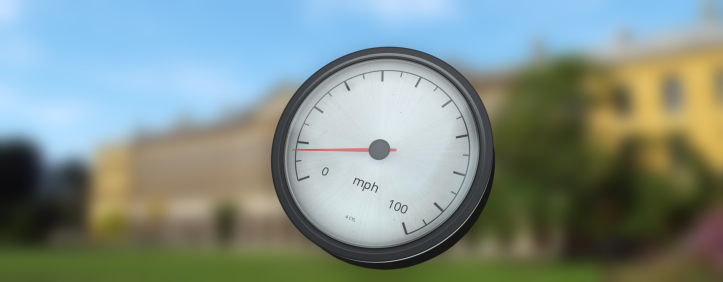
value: 7.5mph
